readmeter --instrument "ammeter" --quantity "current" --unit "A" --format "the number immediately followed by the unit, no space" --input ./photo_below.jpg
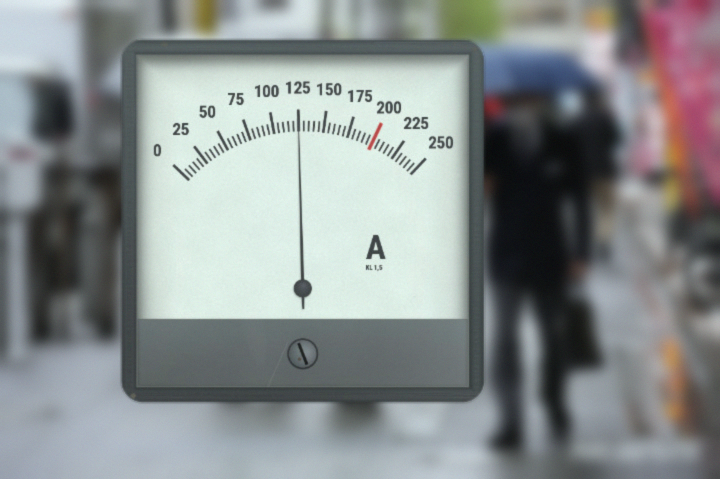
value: 125A
